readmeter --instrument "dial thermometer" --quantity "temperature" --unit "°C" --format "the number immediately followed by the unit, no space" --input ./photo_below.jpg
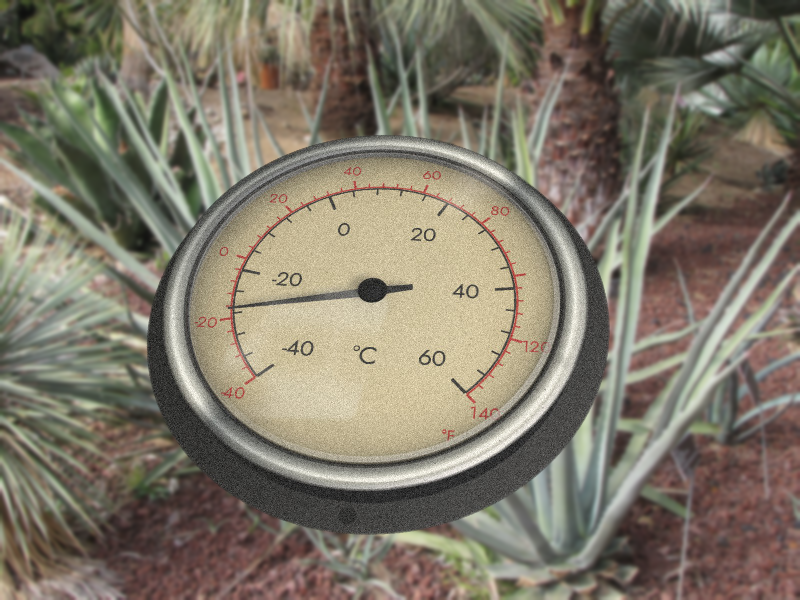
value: -28°C
